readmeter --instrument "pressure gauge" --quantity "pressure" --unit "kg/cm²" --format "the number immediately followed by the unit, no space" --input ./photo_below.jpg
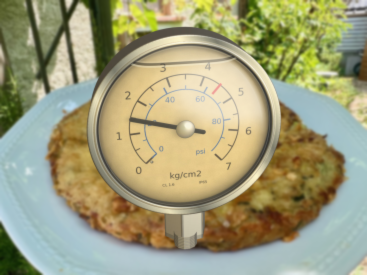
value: 1.5kg/cm²
